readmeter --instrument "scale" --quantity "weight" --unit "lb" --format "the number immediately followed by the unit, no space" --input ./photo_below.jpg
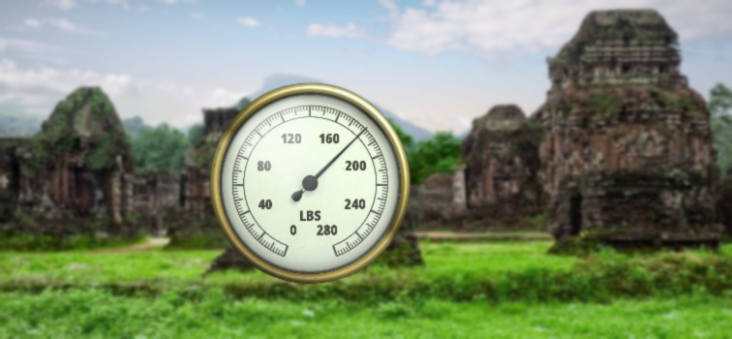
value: 180lb
